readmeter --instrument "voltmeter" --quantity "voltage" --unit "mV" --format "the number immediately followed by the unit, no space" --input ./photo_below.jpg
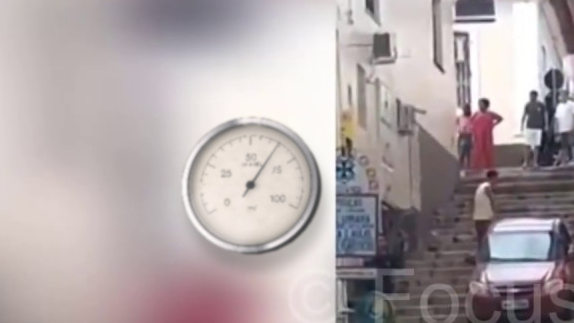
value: 65mV
